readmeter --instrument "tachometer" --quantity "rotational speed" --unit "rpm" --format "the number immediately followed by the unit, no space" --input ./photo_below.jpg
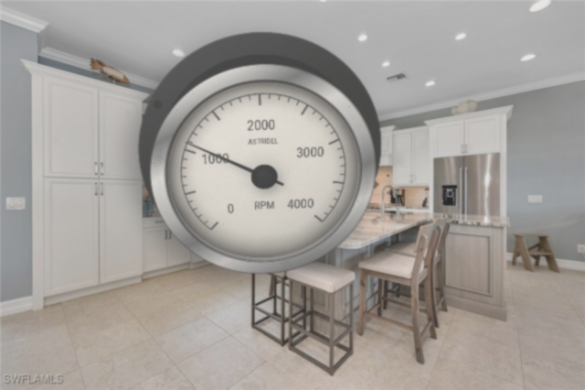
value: 1100rpm
